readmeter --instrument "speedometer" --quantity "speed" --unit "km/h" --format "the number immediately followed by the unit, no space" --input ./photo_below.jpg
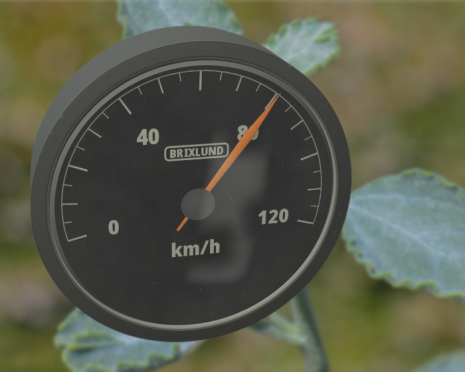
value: 80km/h
